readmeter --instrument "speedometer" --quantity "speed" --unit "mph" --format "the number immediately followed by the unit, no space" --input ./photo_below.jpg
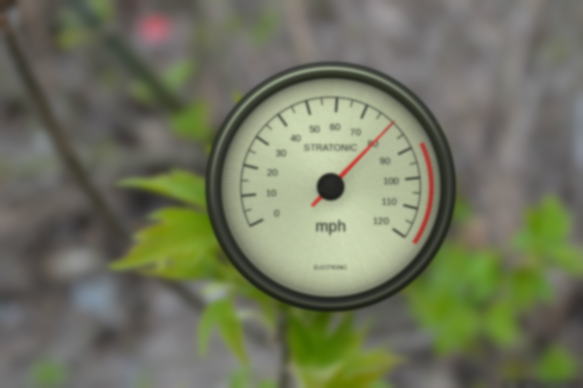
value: 80mph
